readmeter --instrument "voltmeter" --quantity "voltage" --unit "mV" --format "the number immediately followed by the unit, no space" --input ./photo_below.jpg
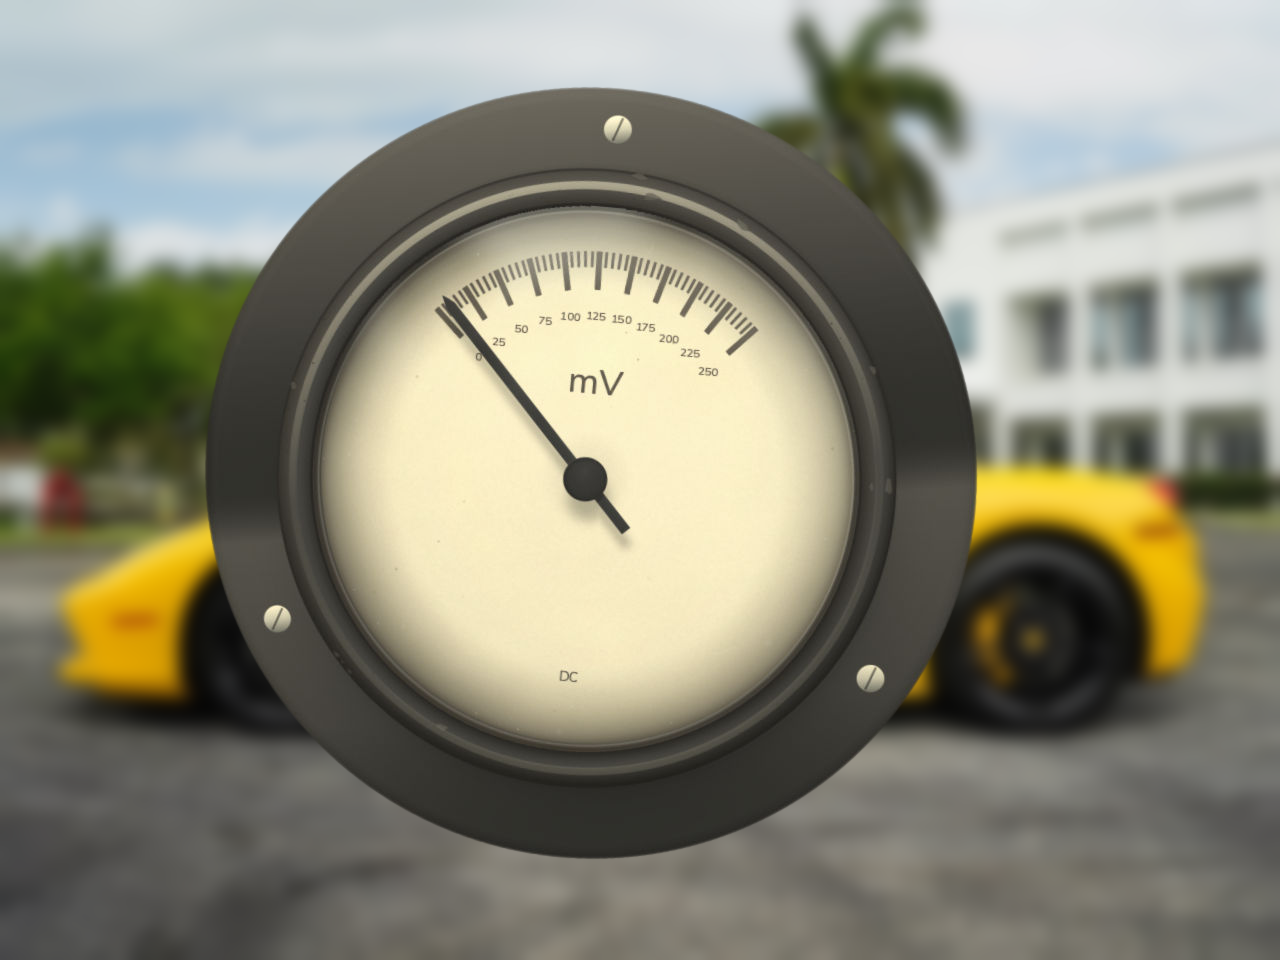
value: 10mV
